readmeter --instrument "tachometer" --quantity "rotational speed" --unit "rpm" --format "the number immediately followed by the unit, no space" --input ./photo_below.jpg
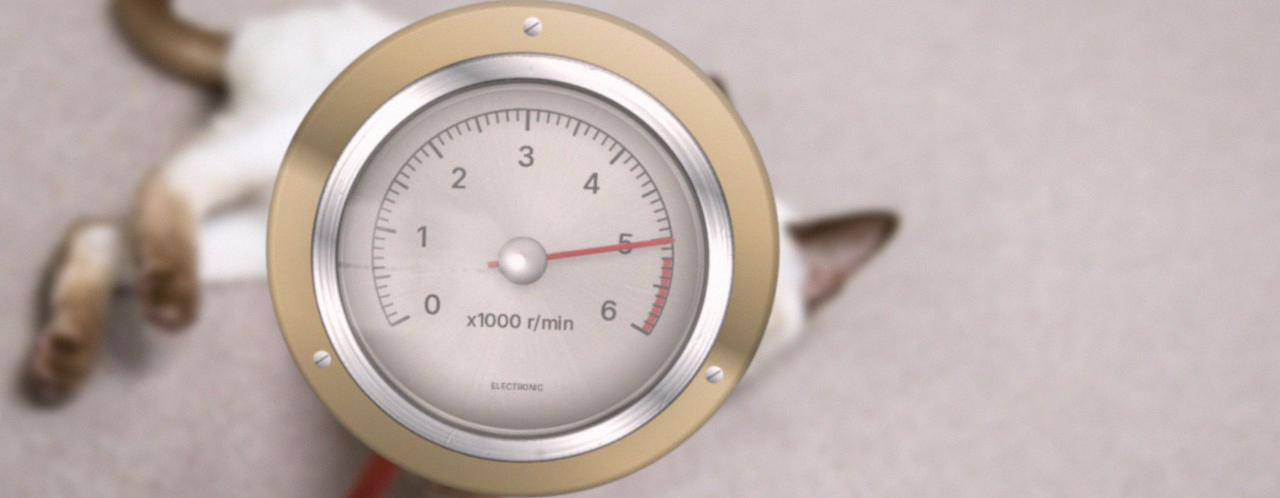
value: 5000rpm
